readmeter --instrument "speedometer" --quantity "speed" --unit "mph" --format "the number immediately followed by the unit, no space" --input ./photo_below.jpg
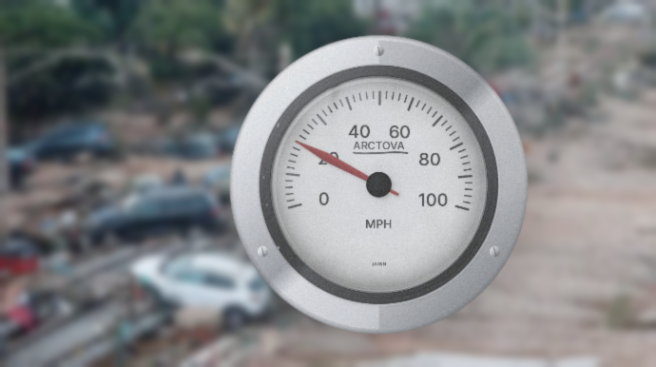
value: 20mph
